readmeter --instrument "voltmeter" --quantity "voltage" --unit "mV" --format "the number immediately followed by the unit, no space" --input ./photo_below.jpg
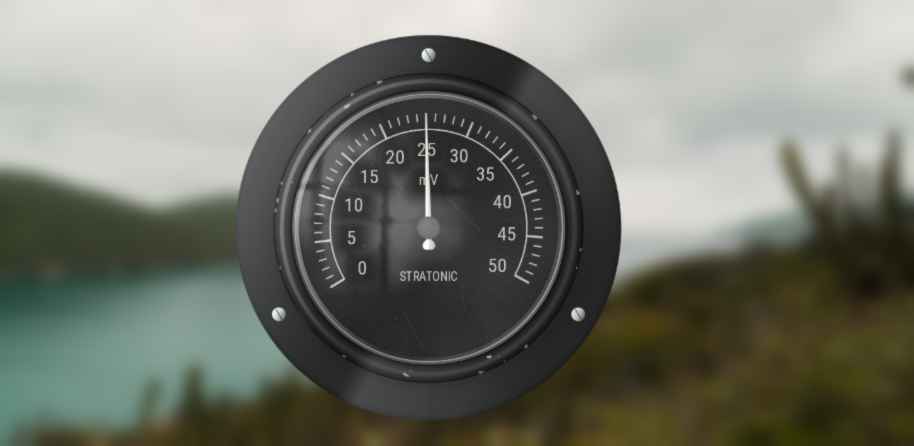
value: 25mV
